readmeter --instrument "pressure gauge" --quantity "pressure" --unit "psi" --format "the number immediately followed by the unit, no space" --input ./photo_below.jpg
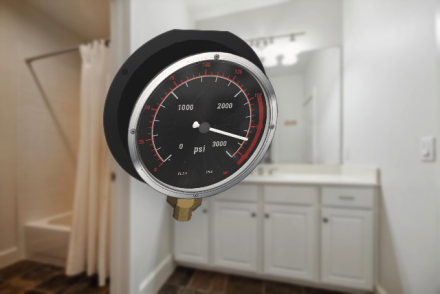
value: 2700psi
